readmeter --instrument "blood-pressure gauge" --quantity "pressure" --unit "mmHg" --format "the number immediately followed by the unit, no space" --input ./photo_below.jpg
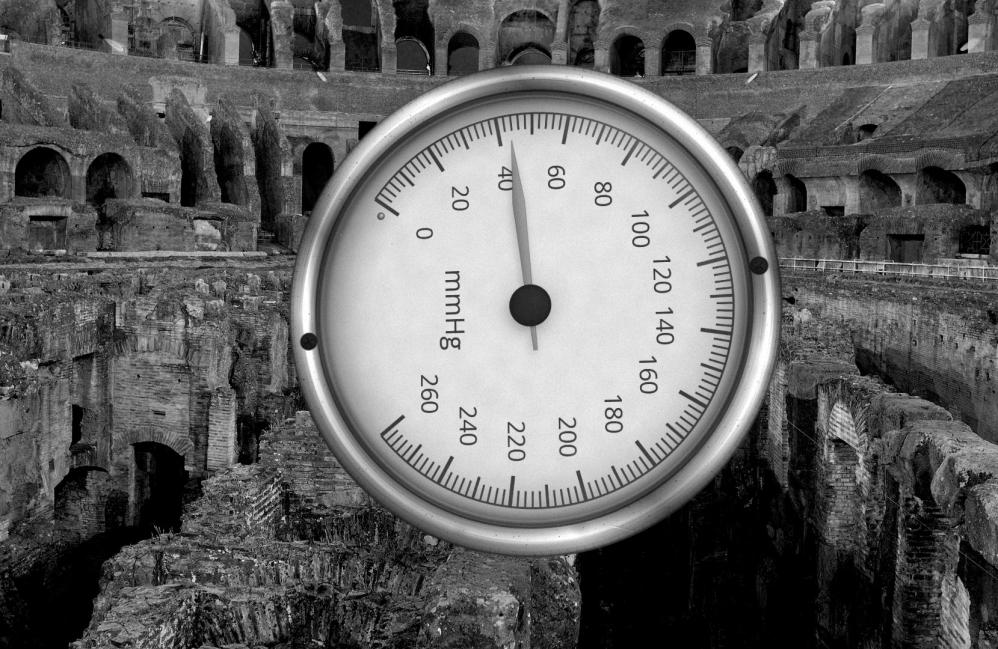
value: 44mmHg
